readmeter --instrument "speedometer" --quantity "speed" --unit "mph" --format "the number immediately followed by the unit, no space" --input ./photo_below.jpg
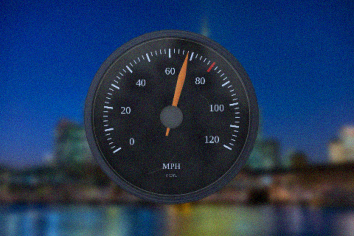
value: 68mph
